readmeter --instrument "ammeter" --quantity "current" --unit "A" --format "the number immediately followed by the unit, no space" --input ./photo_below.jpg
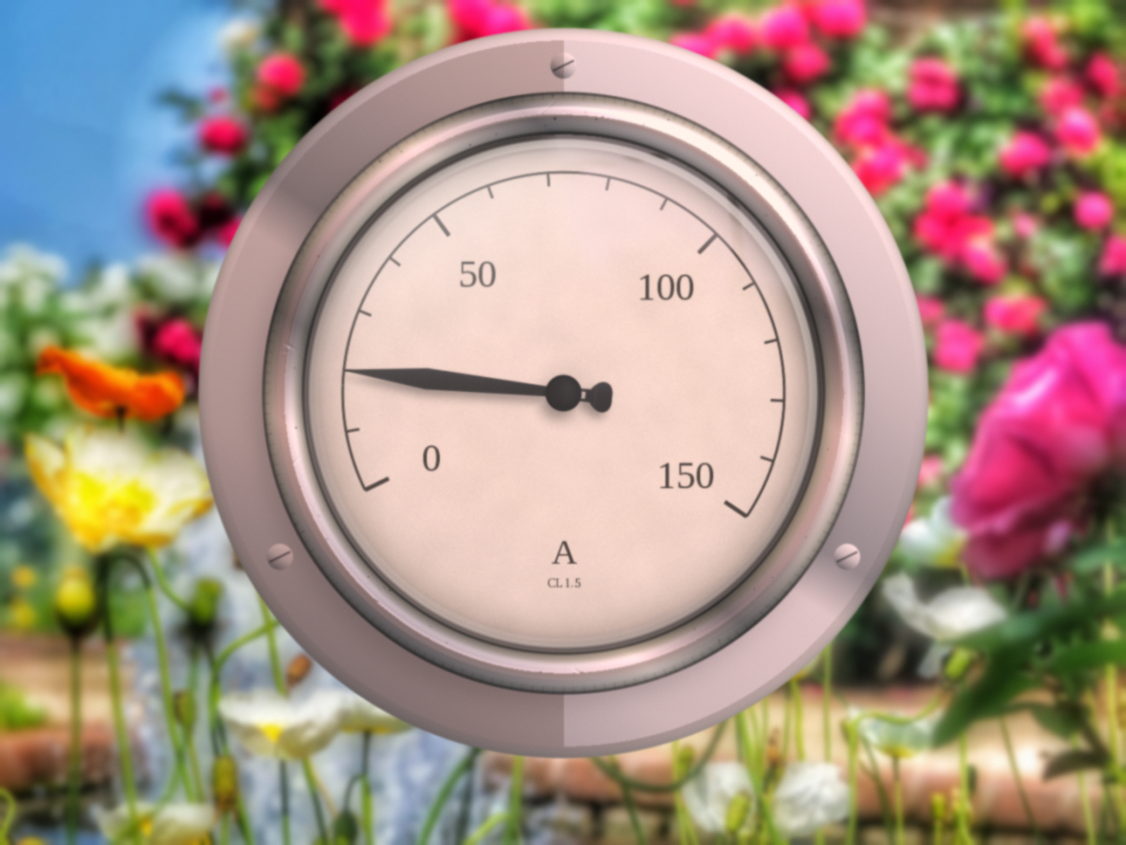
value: 20A
